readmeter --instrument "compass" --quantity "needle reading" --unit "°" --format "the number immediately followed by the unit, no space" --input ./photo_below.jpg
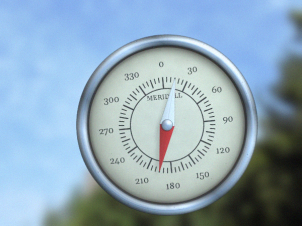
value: 195°
